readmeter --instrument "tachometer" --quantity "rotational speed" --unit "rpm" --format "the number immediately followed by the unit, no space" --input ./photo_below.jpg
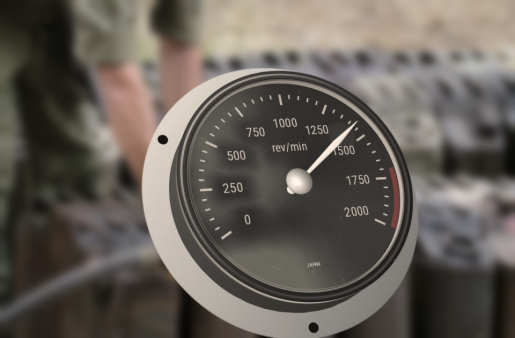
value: 1425rpm
